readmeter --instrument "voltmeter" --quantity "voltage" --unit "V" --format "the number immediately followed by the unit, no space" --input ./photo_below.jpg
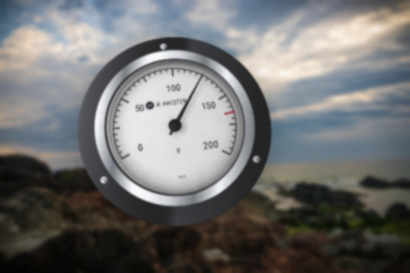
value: 125V
